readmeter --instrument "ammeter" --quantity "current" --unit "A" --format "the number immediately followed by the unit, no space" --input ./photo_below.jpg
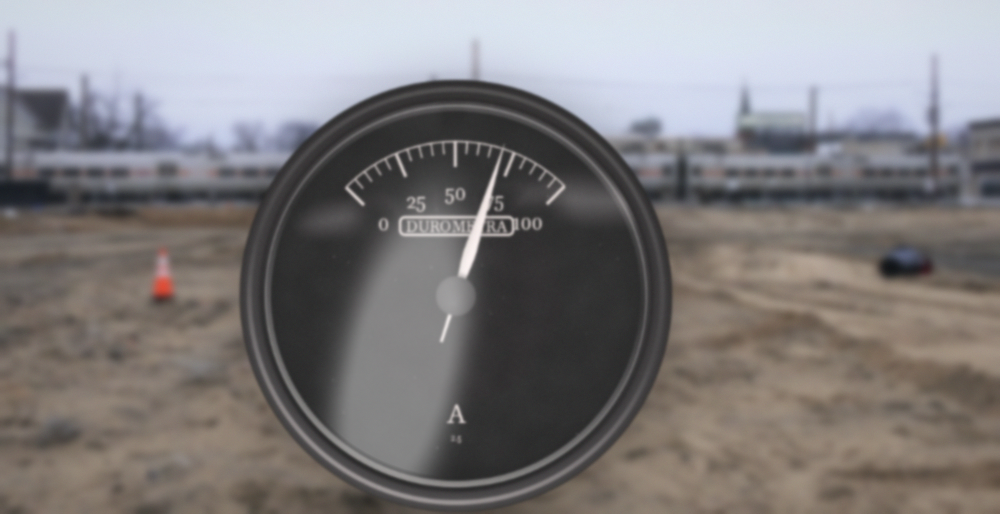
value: 70A
